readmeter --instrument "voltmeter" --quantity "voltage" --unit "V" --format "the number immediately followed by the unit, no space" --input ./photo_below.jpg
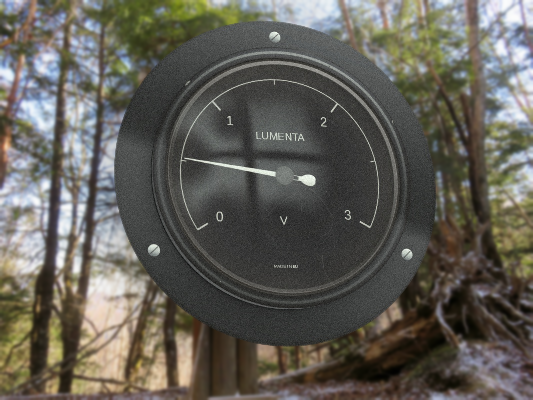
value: 0.5V
